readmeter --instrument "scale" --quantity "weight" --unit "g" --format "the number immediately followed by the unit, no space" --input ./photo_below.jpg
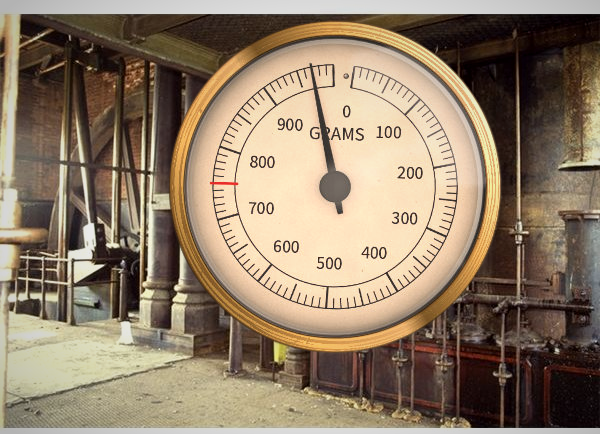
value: 970g
